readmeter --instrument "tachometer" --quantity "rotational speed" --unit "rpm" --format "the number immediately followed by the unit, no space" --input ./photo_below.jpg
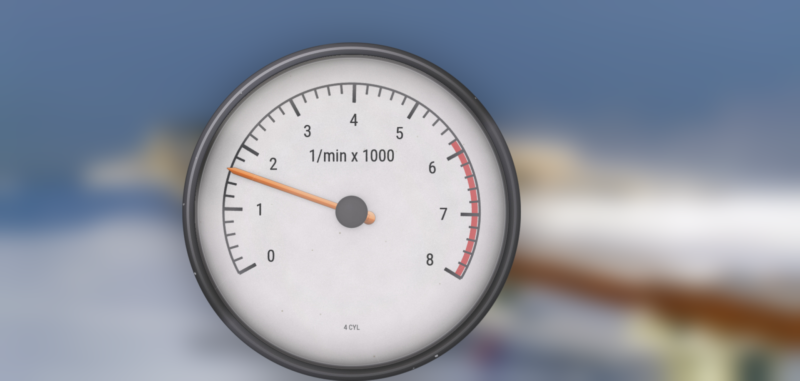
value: 1600rpm
